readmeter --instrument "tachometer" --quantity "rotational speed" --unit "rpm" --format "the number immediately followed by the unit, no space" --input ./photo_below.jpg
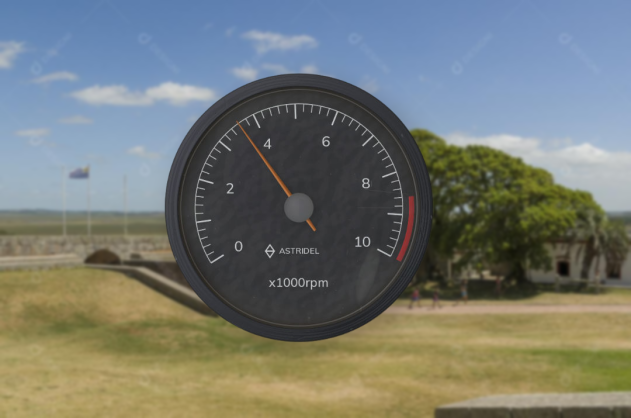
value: 3600rpm
